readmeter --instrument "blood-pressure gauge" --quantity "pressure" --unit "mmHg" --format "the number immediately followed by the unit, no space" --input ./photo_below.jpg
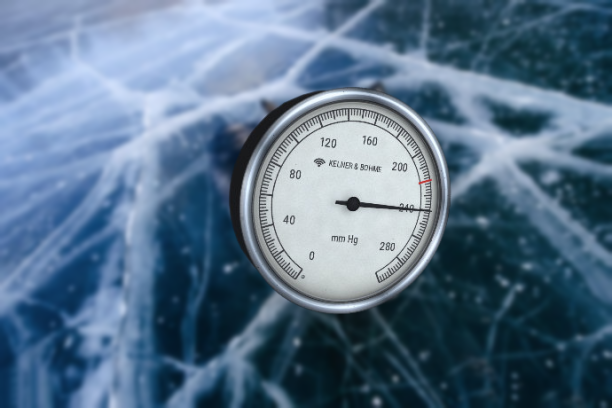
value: 240mmHg
